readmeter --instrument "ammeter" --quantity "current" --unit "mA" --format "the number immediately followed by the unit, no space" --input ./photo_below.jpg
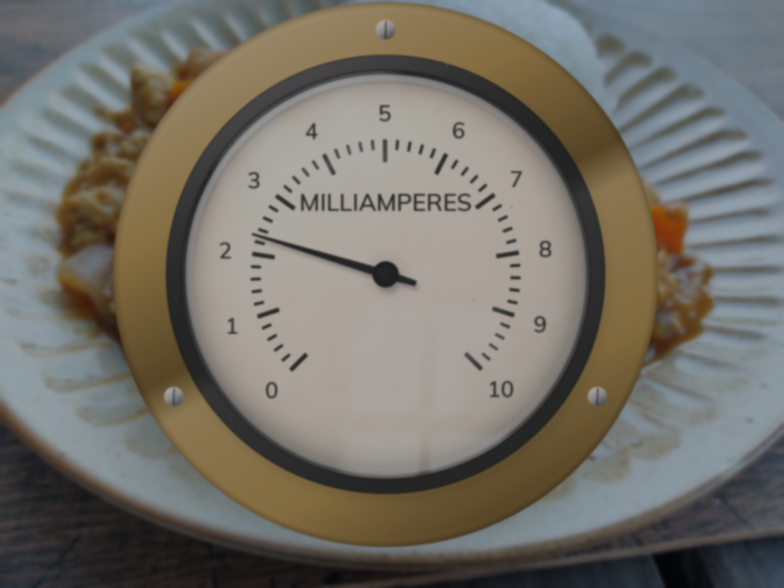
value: 2.3mA
